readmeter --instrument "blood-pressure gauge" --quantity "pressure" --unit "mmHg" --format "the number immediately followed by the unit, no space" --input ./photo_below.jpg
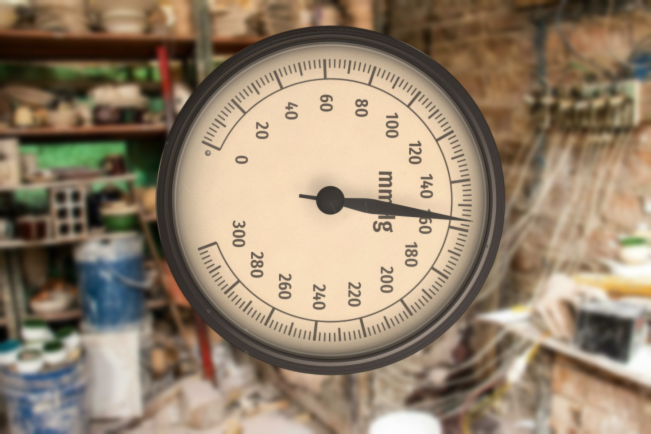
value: 156mmHg
